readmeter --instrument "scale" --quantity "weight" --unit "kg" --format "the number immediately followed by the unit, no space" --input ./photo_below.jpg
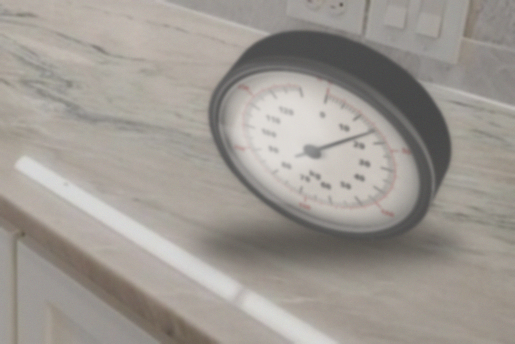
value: 15kg
